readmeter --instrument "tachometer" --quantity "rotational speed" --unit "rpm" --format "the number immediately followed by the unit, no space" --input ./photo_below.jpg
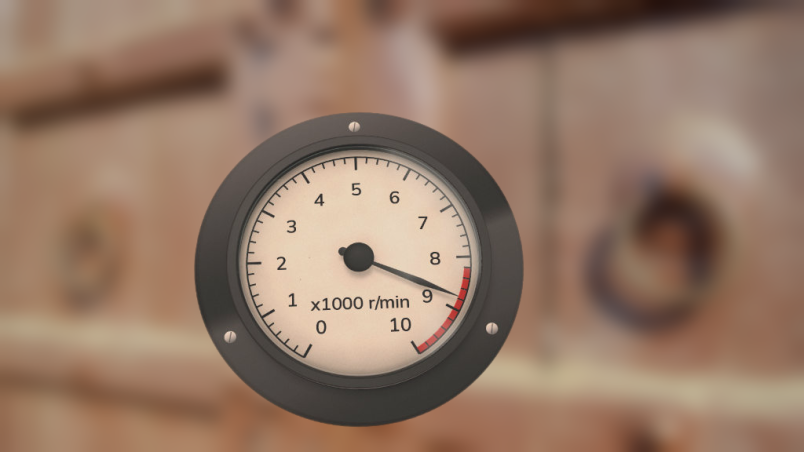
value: 8800rpm
